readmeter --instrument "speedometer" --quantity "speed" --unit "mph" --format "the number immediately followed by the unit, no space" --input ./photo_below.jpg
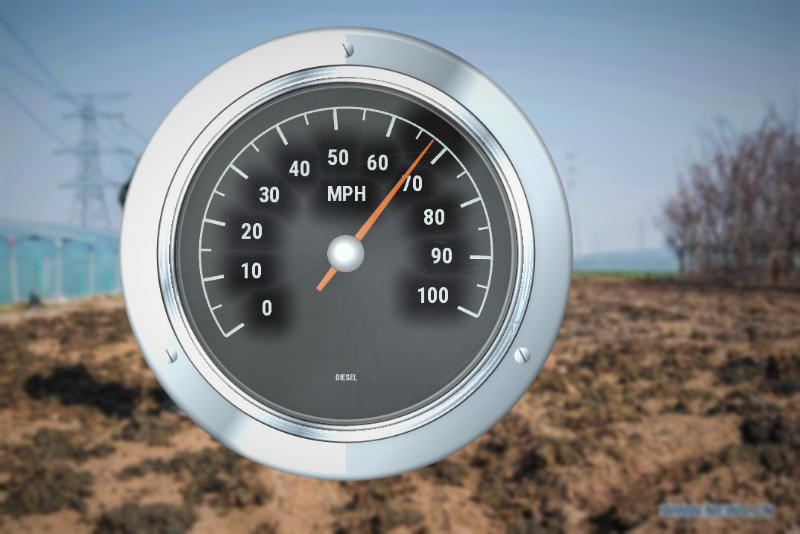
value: 67.5mph
